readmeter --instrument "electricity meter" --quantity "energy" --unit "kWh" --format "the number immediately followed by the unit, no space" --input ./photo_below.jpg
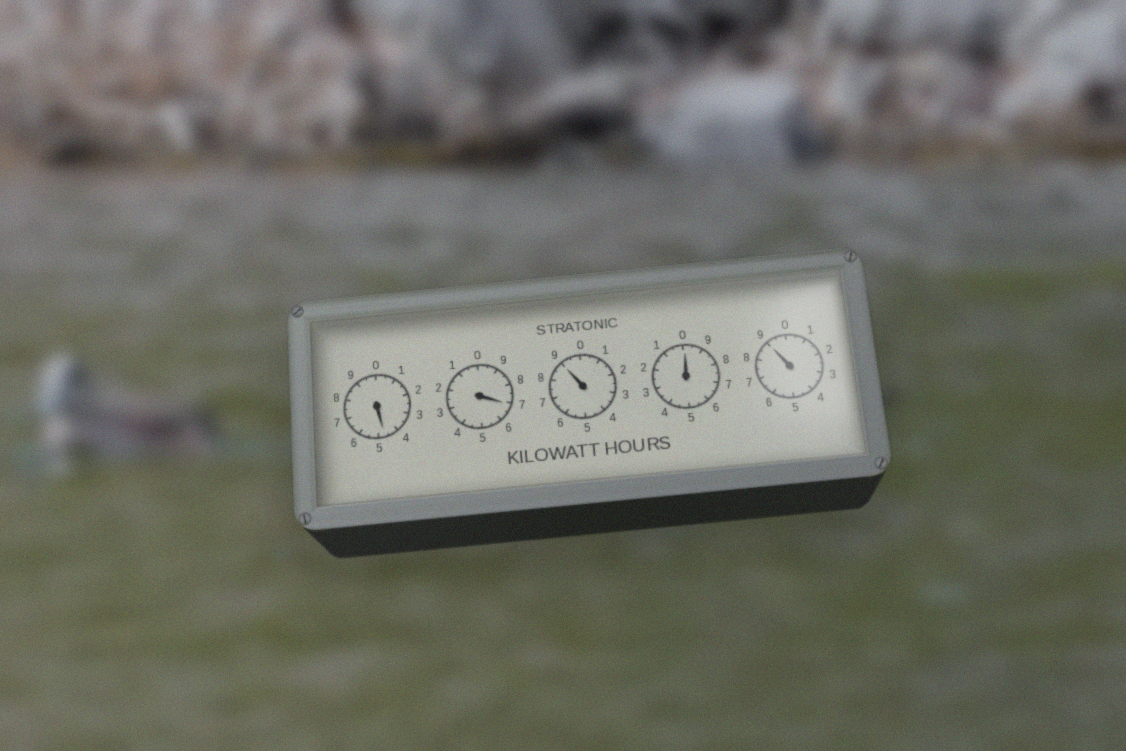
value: 46899kWh
